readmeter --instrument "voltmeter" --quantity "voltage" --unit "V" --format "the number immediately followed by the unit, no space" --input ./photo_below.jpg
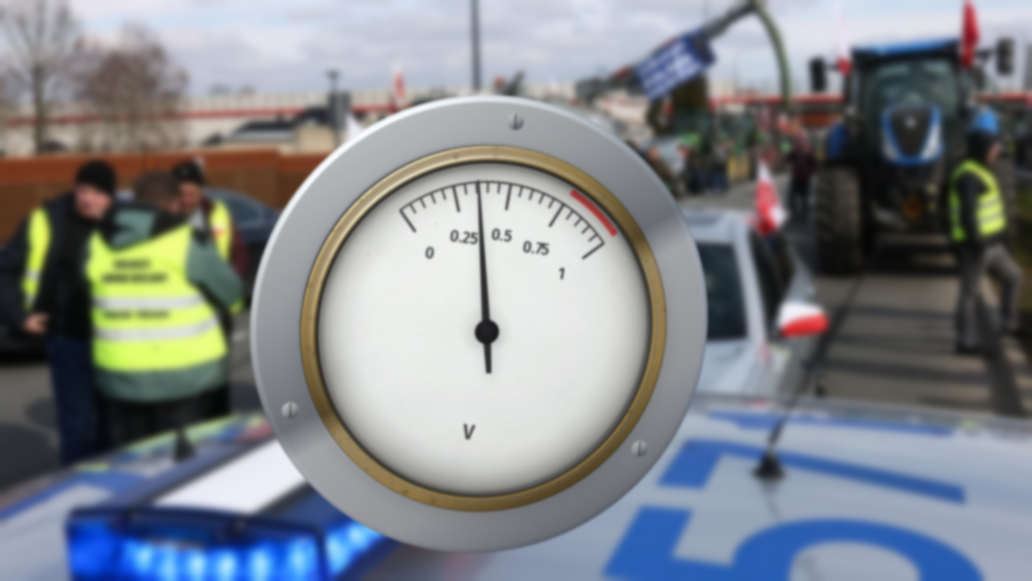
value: 0.35V
